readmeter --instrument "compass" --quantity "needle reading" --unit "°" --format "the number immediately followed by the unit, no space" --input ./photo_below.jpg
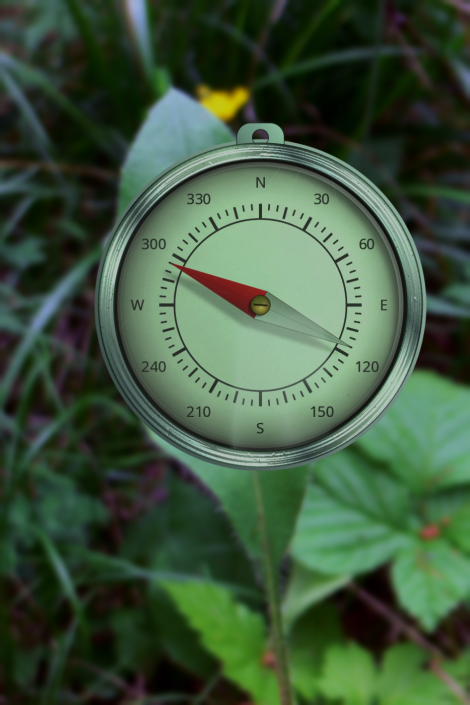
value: 295°
